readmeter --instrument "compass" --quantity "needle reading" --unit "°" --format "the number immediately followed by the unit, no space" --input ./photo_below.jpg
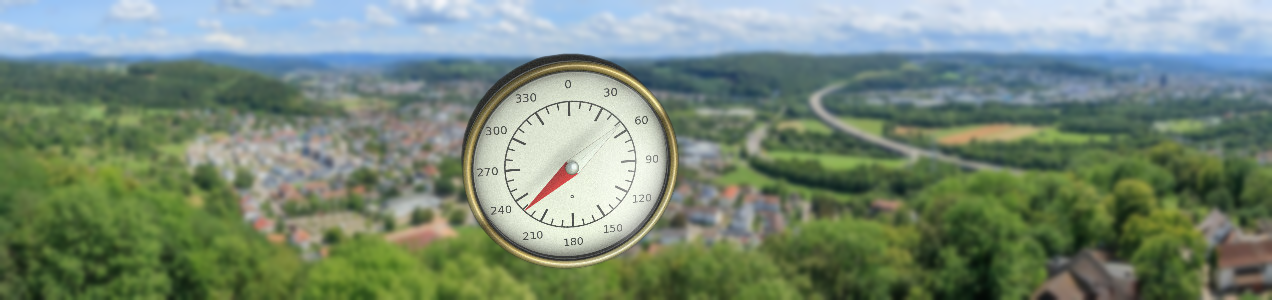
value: 230°
